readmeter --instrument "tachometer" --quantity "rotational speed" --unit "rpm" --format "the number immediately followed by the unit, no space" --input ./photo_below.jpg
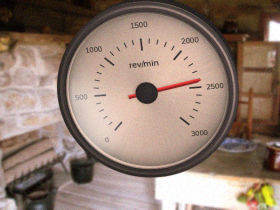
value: 2400rpm
